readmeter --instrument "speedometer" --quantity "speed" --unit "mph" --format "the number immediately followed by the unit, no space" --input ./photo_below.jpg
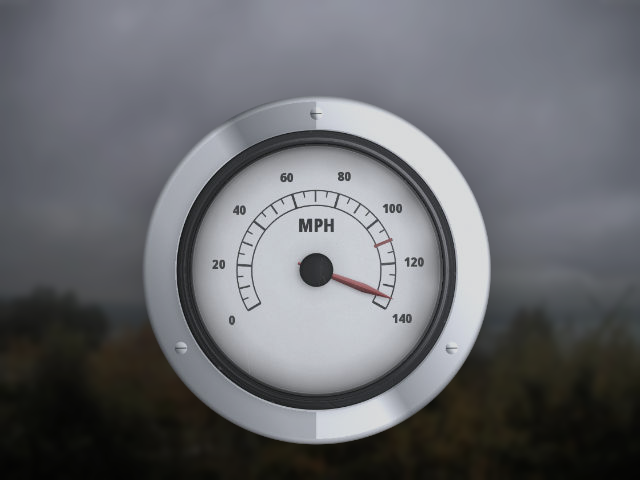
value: 135mph
